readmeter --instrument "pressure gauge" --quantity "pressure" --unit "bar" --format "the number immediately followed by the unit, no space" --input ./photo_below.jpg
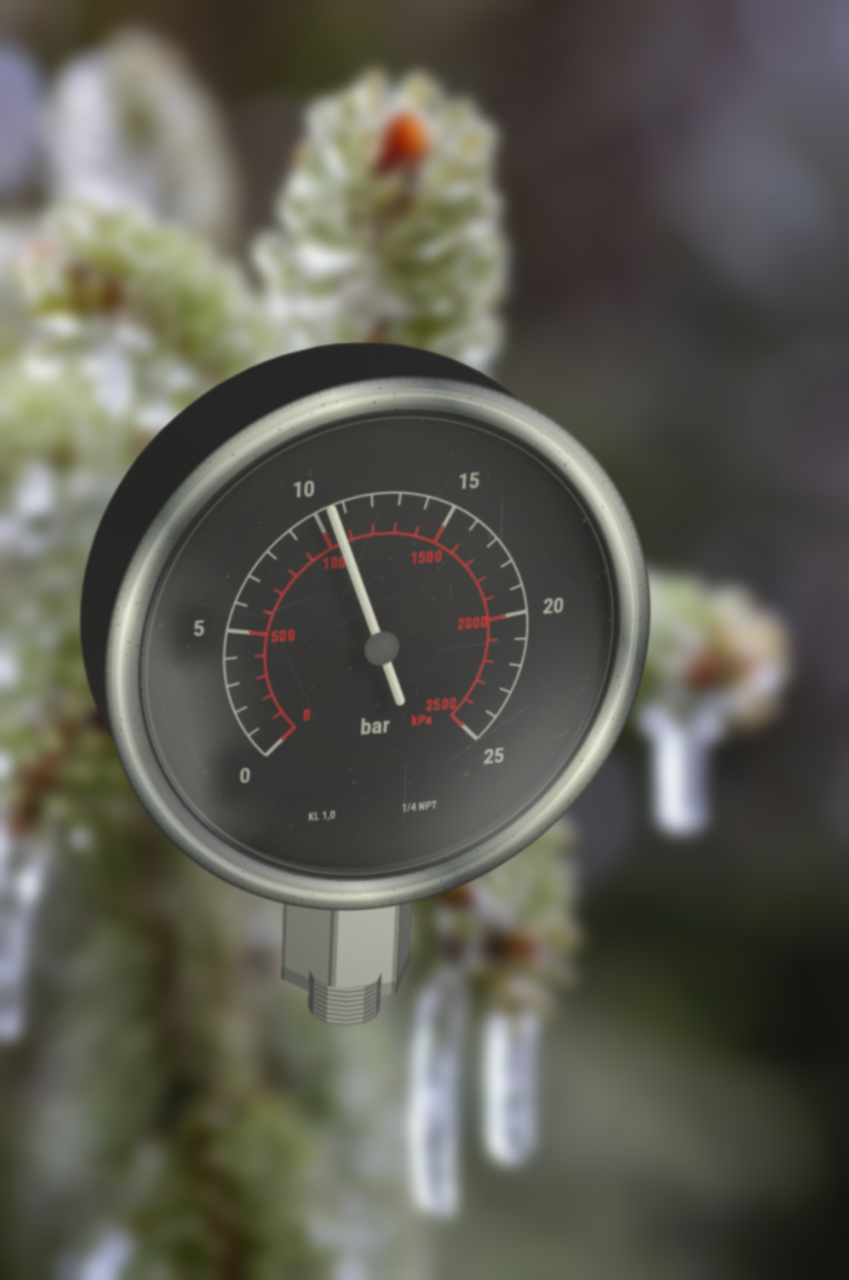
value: 10.5bar
